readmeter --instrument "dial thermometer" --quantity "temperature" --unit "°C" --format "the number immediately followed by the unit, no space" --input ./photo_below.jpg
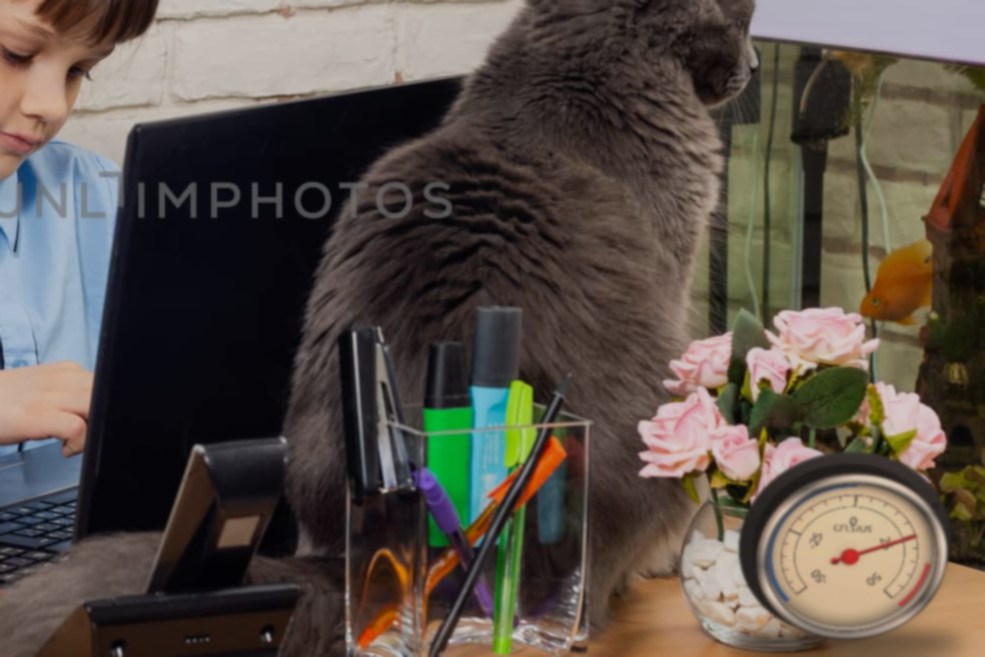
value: 25°C
